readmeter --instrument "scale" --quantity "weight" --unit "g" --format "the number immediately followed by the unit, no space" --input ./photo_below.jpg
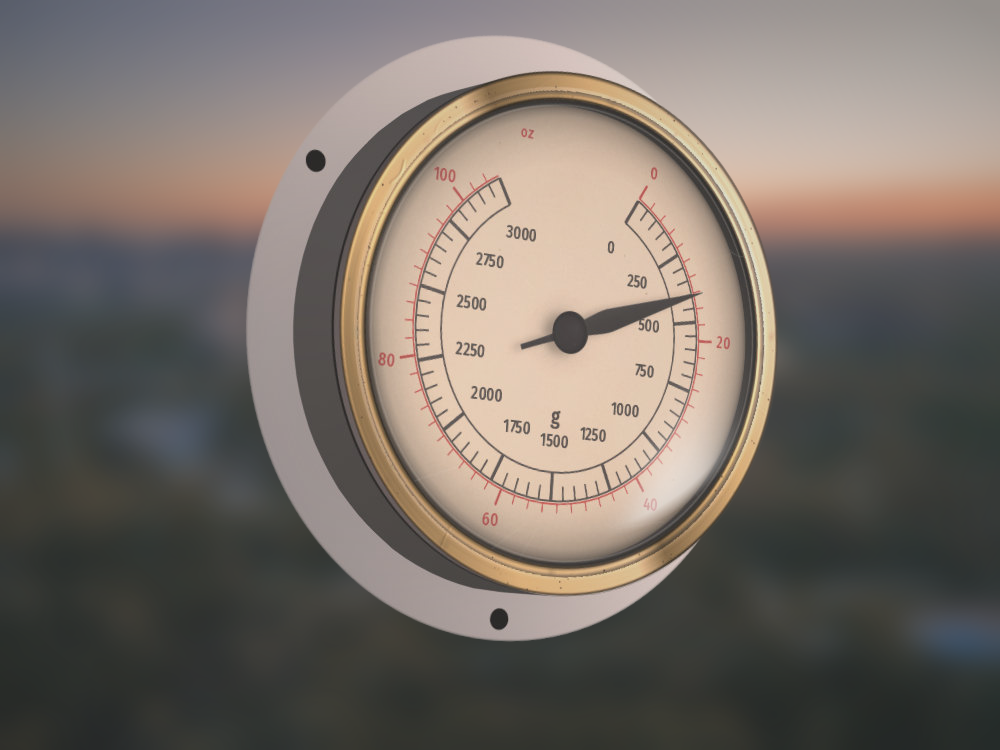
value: 400g
